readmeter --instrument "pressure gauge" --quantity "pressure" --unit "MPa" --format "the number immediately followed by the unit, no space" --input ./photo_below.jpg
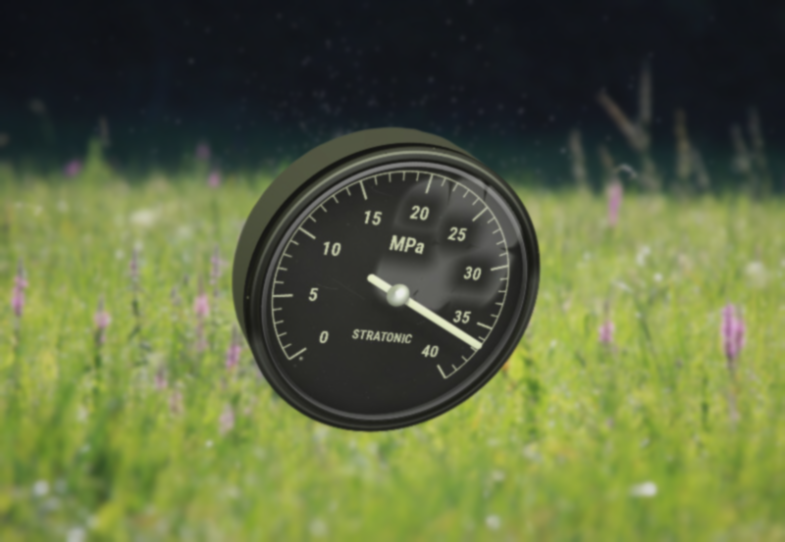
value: 36.5MPa
